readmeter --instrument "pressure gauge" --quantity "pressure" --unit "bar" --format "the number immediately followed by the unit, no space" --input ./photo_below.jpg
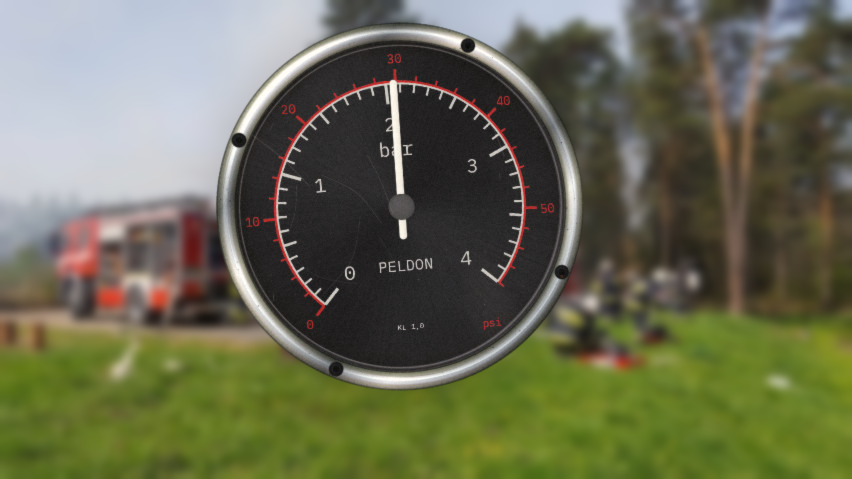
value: 2.05bar
